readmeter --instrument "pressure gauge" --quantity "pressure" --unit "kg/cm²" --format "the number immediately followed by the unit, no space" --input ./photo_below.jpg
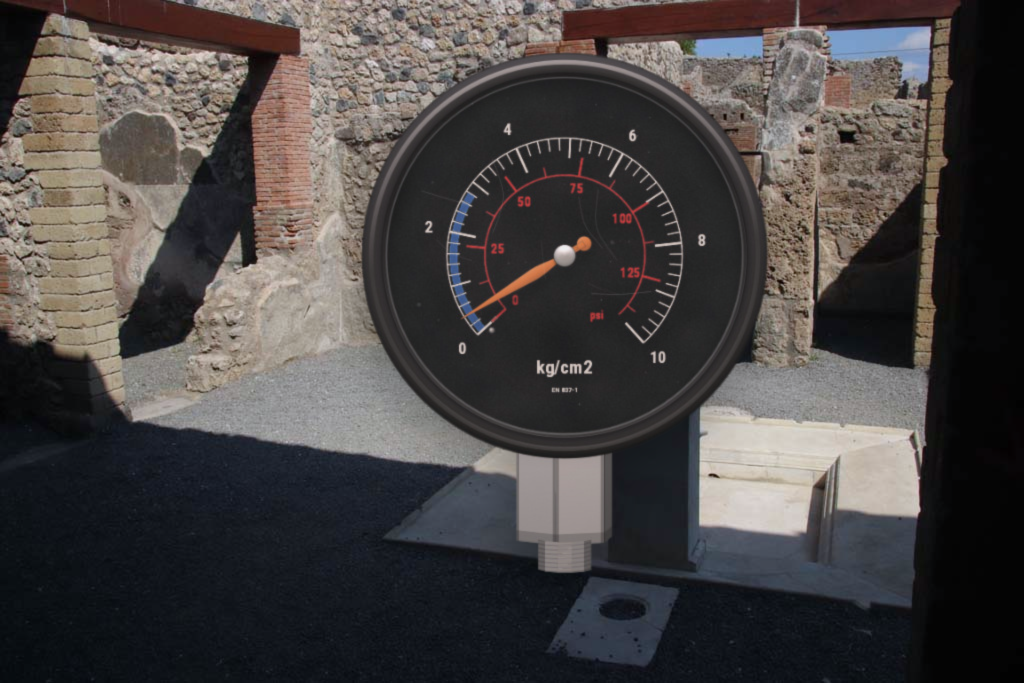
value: 0.4kg/cm²
